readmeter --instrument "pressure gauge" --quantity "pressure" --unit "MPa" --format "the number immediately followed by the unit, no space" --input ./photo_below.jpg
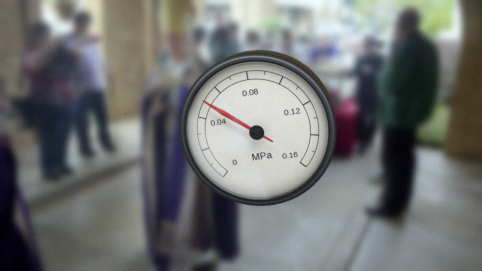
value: 0.05MPa
